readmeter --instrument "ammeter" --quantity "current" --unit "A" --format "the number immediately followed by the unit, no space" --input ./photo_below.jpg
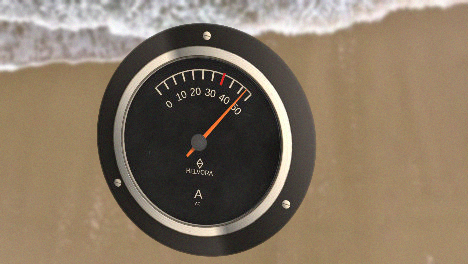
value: 47.5A
